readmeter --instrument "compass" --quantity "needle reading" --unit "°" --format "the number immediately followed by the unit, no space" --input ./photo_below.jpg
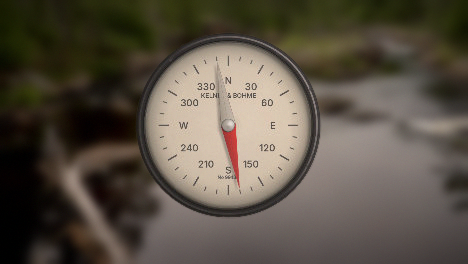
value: 170°
